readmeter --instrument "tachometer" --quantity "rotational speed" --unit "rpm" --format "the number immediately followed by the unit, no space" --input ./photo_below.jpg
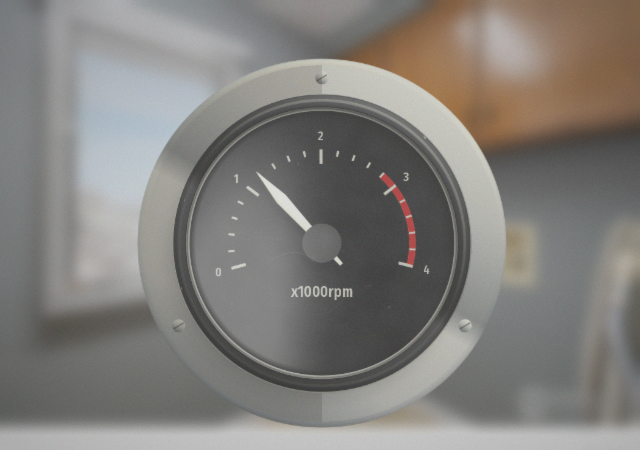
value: 1200rpm
